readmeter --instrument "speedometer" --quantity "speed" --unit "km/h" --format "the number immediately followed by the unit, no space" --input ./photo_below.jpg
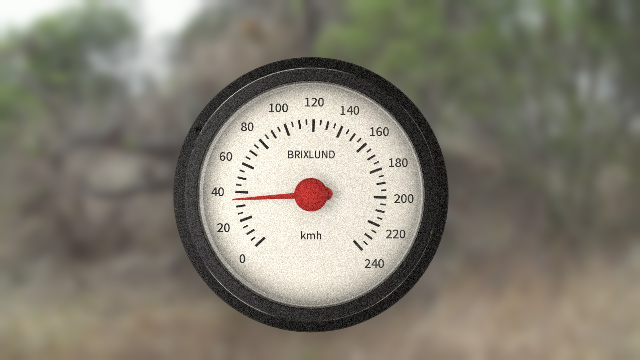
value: 35km/h
